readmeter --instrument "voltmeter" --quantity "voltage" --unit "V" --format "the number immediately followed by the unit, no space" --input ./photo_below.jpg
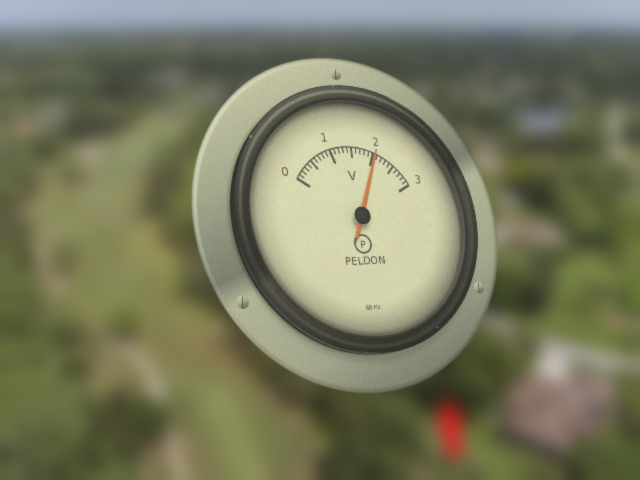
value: 2V
